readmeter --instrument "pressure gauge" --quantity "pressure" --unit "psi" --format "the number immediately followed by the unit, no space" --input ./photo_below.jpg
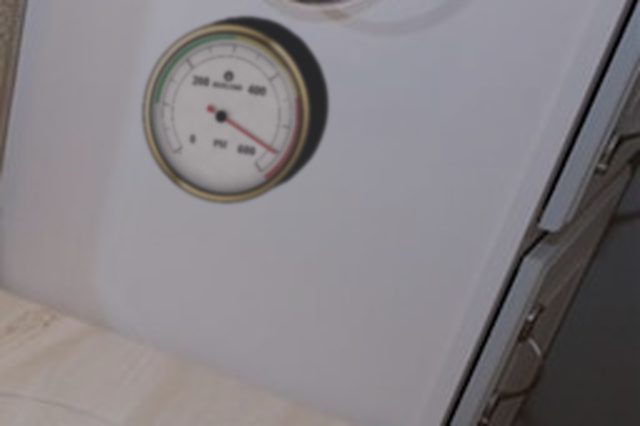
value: 550psi
